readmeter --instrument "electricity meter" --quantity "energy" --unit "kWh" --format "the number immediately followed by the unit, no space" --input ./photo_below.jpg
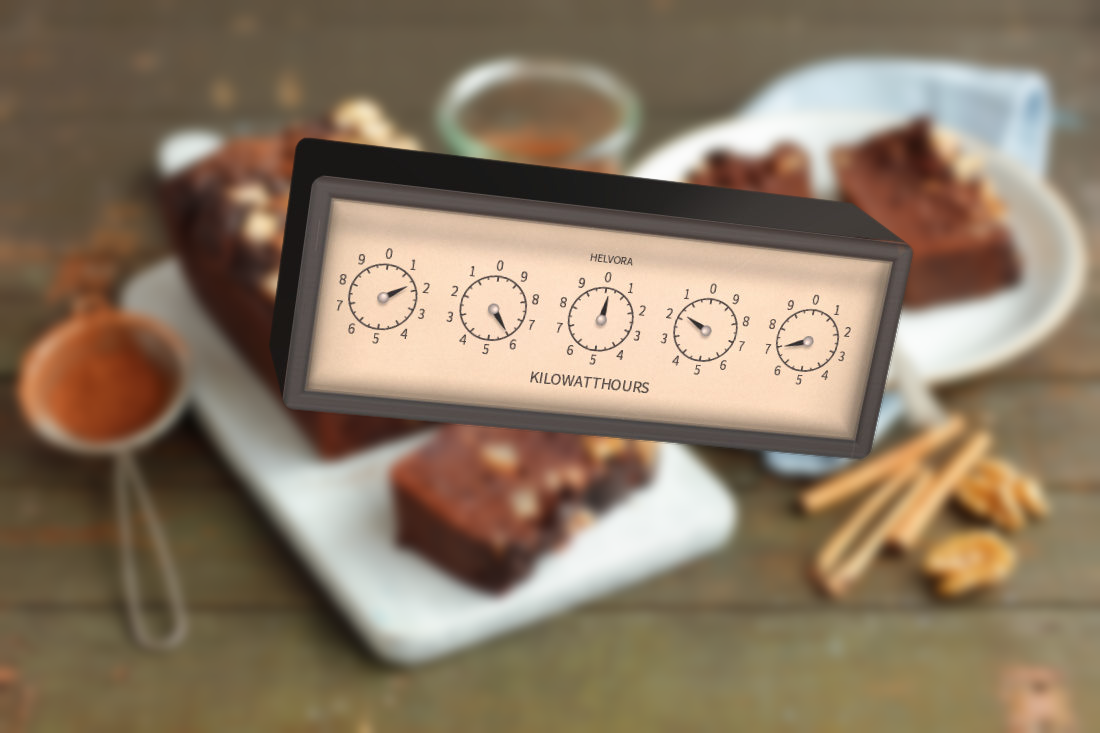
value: 16017kWh
